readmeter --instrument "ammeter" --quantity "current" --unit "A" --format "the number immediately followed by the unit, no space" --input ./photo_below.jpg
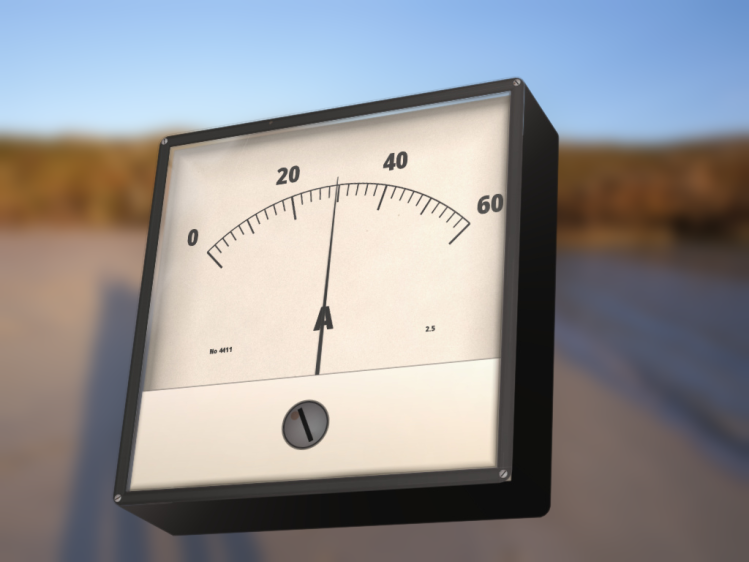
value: 30A
